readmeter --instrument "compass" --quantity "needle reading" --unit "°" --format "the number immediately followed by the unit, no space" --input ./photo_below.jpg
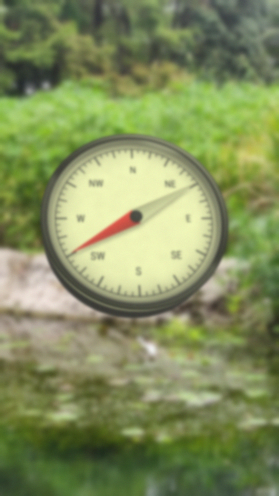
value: 240°
